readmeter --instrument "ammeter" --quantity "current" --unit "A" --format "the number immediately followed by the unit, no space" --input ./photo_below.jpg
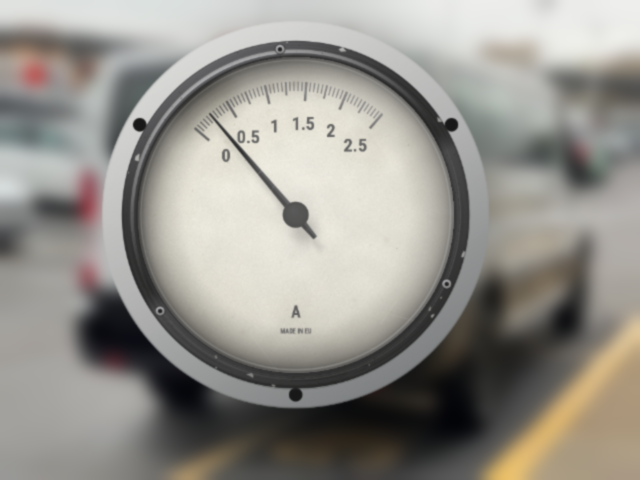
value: 0.25A
